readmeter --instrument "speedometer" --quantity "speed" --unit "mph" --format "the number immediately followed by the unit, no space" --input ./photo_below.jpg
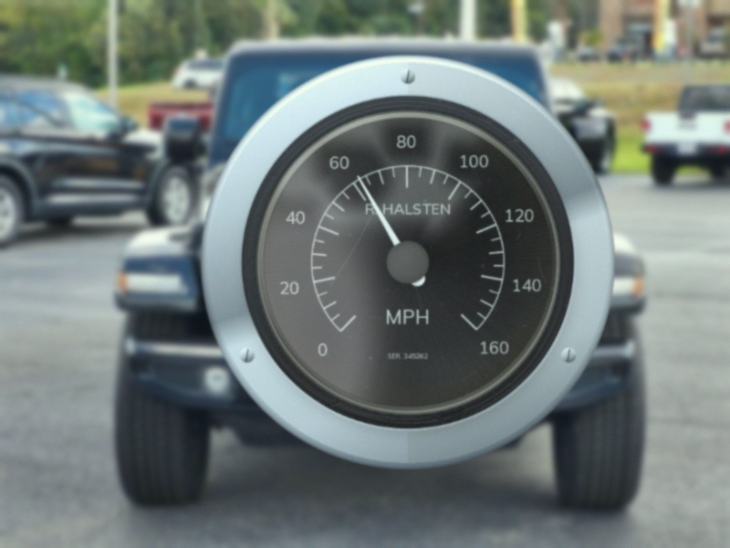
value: 62.5mph
